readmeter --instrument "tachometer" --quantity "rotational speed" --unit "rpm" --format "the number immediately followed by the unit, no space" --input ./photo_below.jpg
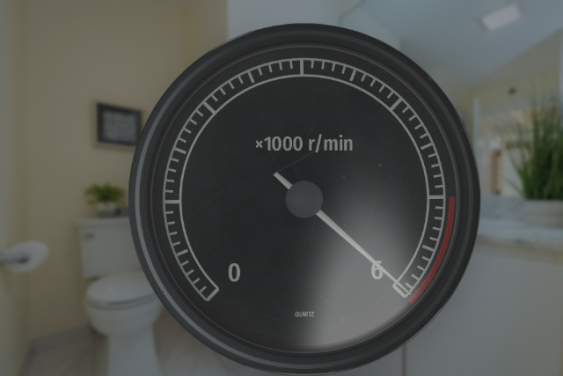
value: 5950rpm
